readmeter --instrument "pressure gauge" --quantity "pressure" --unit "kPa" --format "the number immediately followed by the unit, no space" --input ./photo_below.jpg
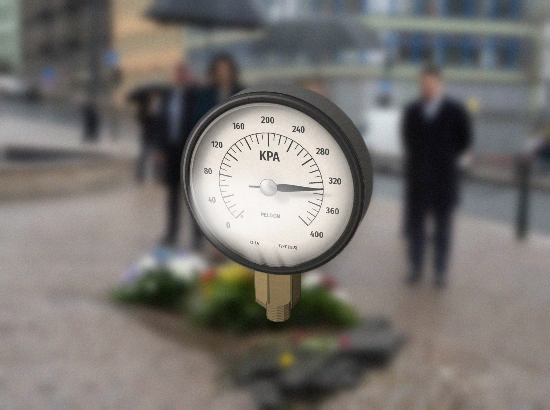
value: 330kPa
